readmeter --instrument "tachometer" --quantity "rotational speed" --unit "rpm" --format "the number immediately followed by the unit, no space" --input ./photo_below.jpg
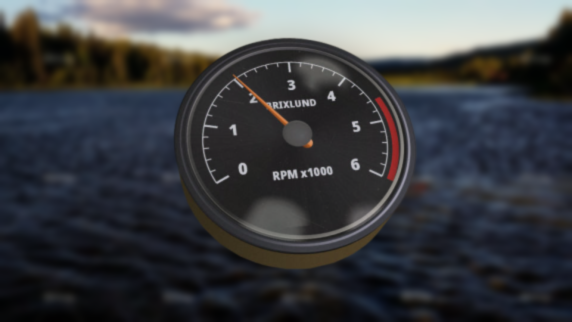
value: 2000rpm
